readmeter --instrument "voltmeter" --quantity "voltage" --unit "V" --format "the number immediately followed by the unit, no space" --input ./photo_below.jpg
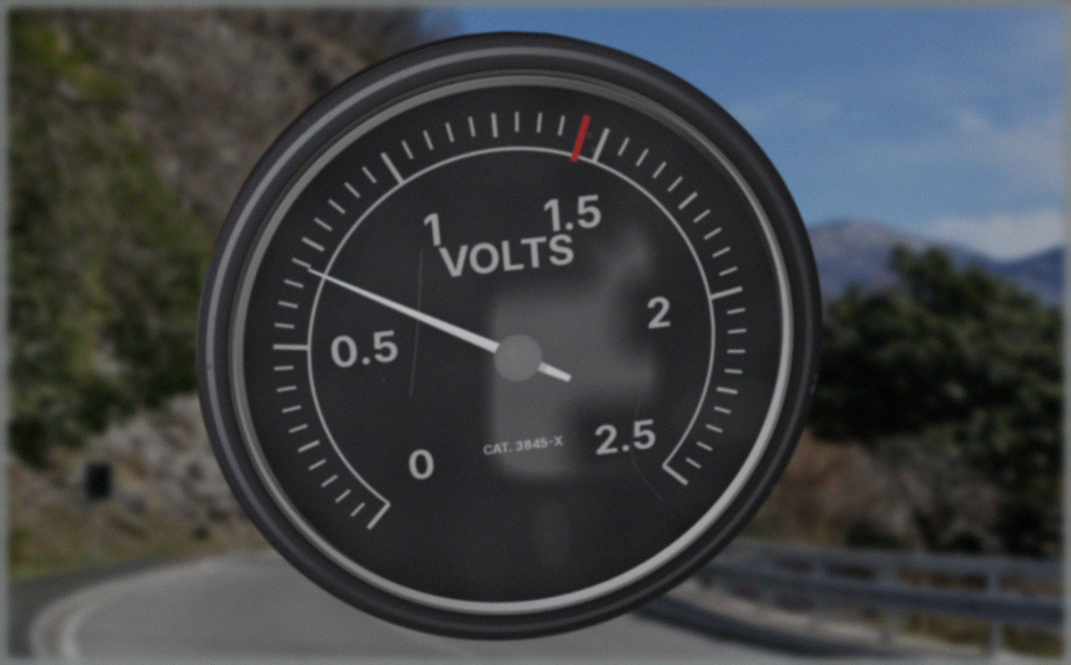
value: 0.7V
